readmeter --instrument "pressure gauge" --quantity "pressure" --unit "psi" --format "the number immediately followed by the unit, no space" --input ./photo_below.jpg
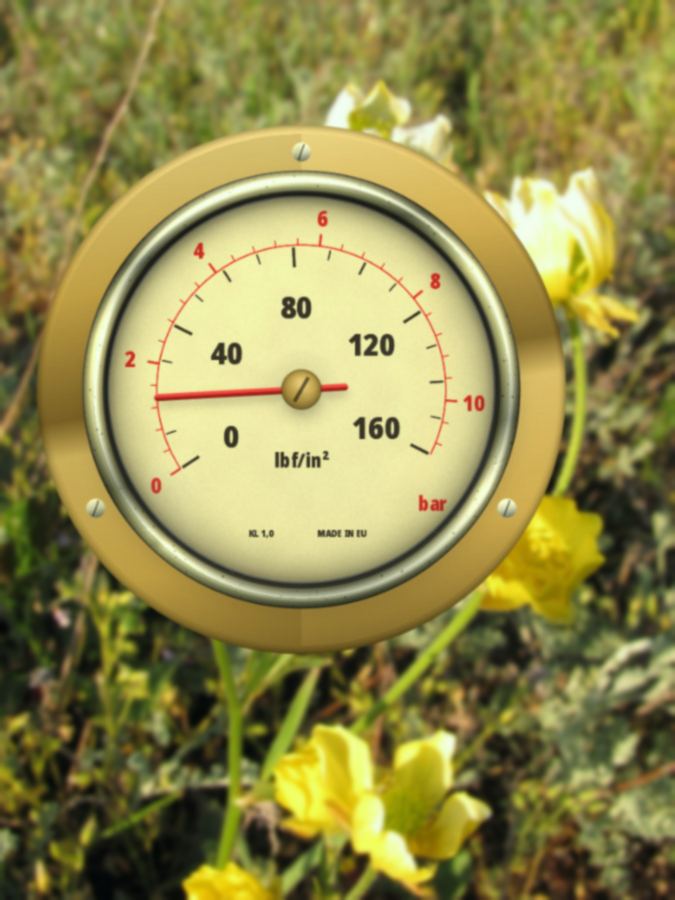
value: 20psi
